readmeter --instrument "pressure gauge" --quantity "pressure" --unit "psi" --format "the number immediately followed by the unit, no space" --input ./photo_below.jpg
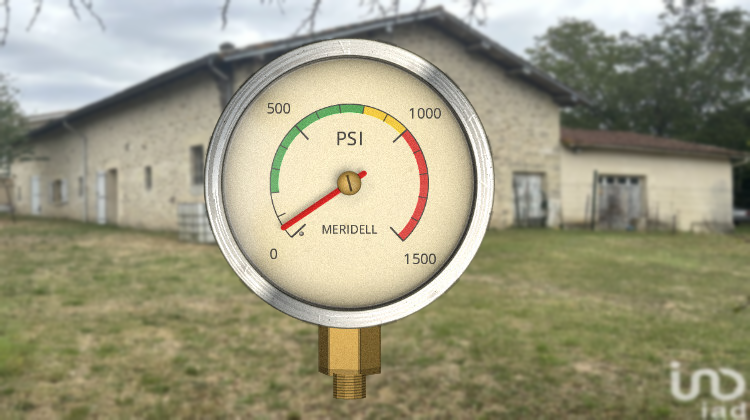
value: 50psi
